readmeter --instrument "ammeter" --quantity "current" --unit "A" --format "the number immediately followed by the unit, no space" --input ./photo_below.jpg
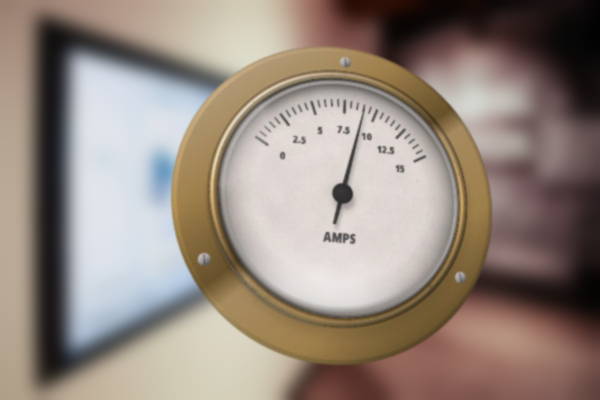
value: 9A
